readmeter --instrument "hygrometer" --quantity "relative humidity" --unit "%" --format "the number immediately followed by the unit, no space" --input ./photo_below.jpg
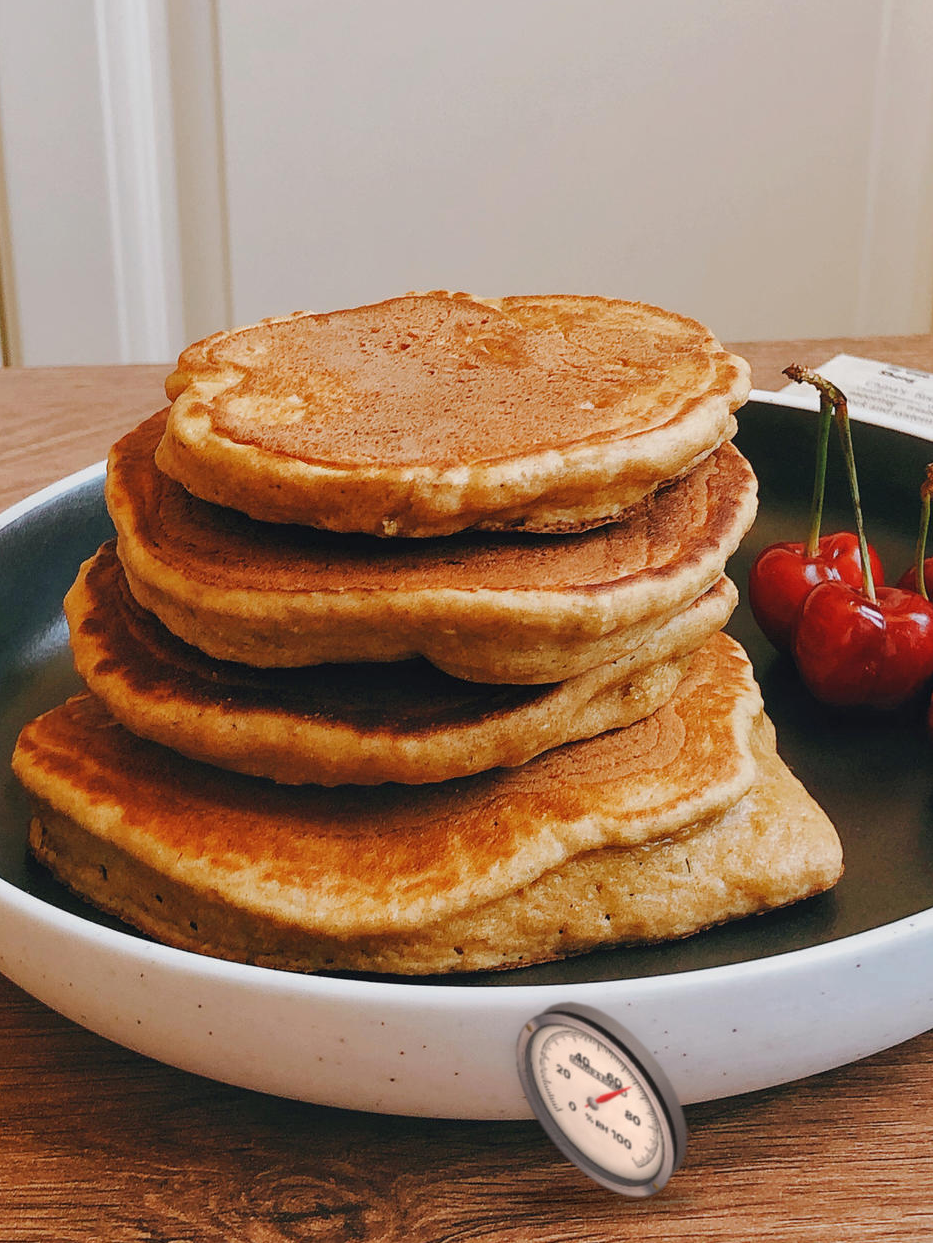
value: 65%
